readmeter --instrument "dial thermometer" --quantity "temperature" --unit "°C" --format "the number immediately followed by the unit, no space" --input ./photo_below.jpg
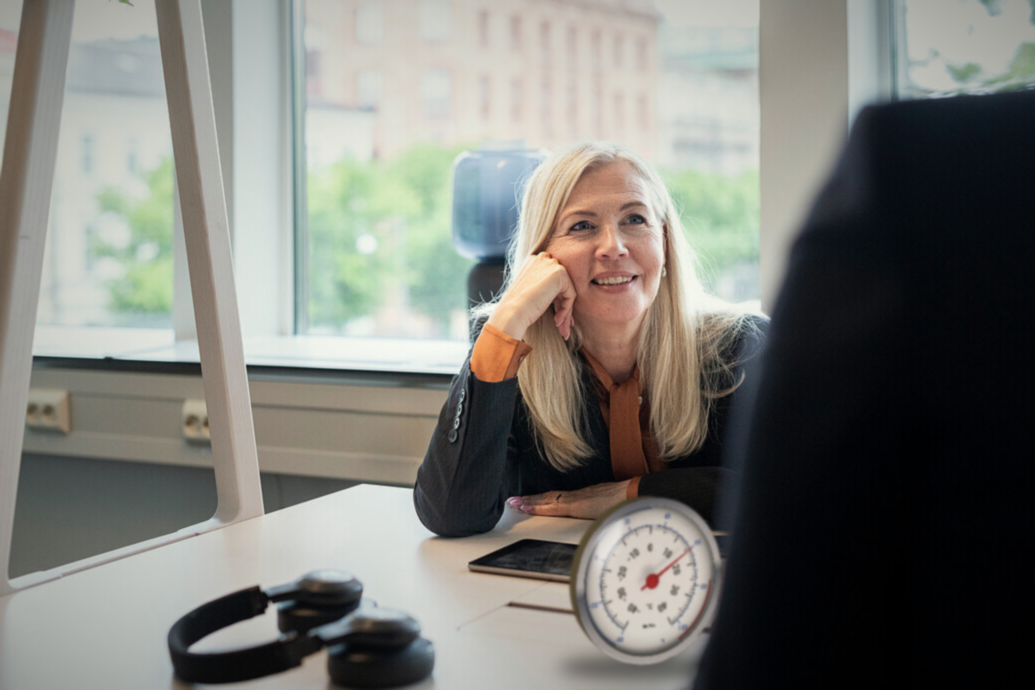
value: 15°C
